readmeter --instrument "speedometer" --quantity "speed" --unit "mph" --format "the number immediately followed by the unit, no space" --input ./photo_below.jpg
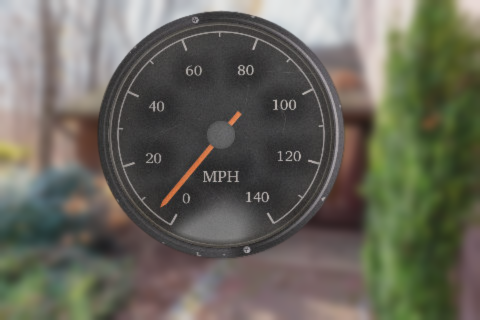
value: 5mph
